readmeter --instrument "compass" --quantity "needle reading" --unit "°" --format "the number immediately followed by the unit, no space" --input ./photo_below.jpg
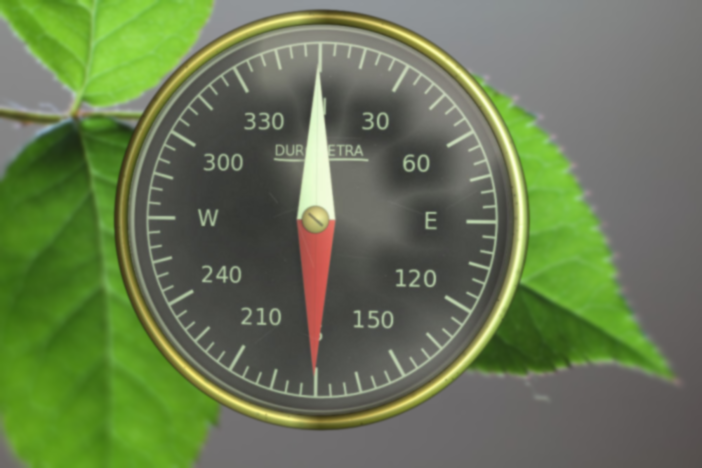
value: 180°
